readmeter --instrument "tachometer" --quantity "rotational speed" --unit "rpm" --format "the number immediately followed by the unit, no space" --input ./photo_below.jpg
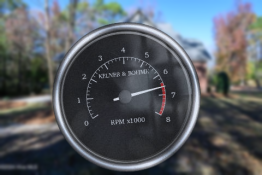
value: 6600rpm
